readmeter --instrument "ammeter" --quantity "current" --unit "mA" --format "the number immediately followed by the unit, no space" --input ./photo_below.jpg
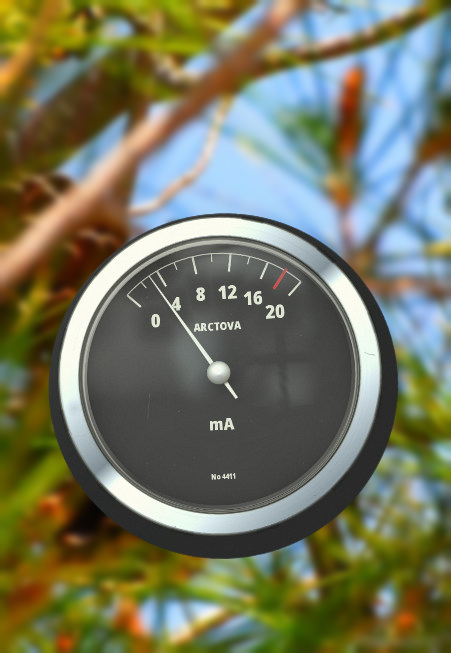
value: 3mA
